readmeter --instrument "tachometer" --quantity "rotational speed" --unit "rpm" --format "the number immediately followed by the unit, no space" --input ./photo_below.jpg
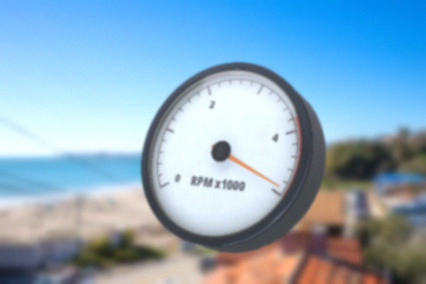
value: 4900rpm
